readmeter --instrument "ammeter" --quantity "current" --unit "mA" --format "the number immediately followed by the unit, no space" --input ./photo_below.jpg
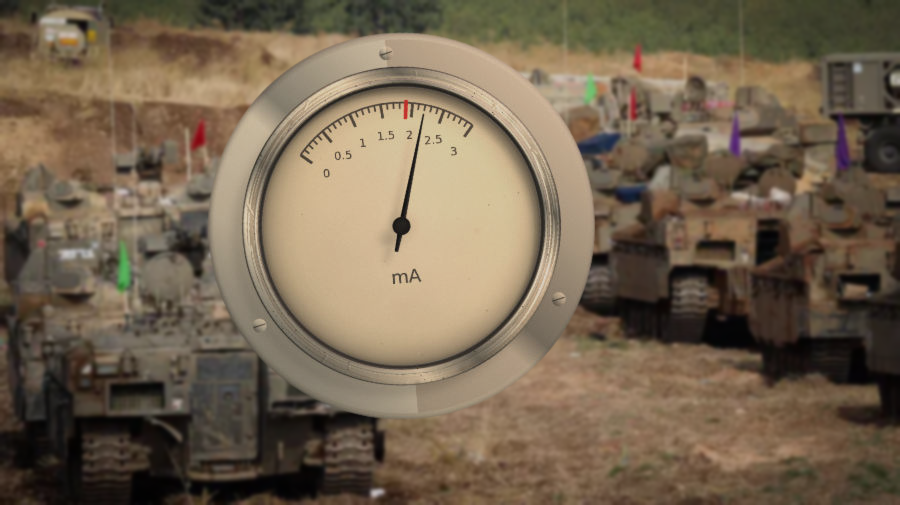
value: 2.2mA
